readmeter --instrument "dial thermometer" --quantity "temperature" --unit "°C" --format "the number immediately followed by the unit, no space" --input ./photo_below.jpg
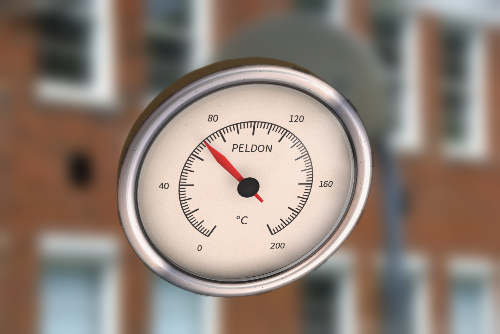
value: 70°C
